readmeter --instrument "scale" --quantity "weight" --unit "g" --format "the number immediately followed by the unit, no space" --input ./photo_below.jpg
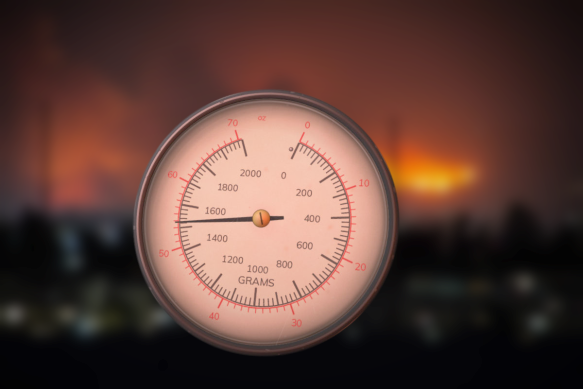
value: 1520g
